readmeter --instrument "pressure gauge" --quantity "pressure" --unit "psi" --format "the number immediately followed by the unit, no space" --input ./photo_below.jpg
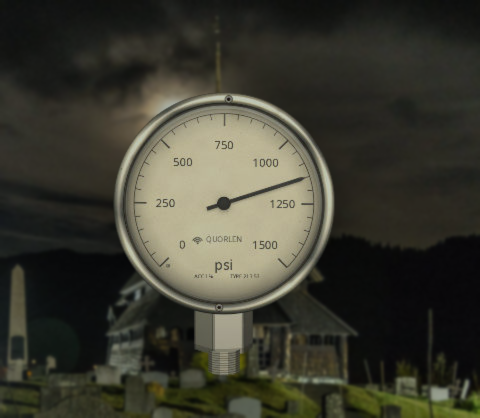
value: 1150psi
